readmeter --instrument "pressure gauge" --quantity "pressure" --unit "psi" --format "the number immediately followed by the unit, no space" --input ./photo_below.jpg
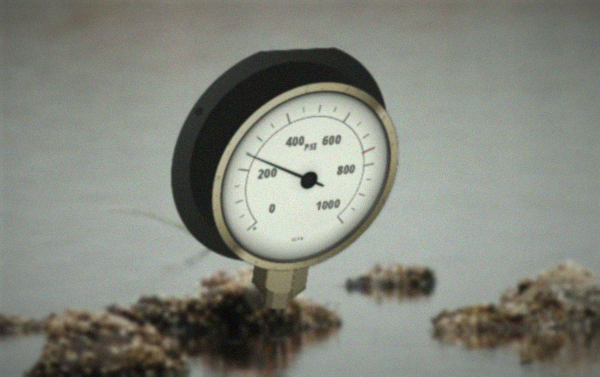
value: 250psi
